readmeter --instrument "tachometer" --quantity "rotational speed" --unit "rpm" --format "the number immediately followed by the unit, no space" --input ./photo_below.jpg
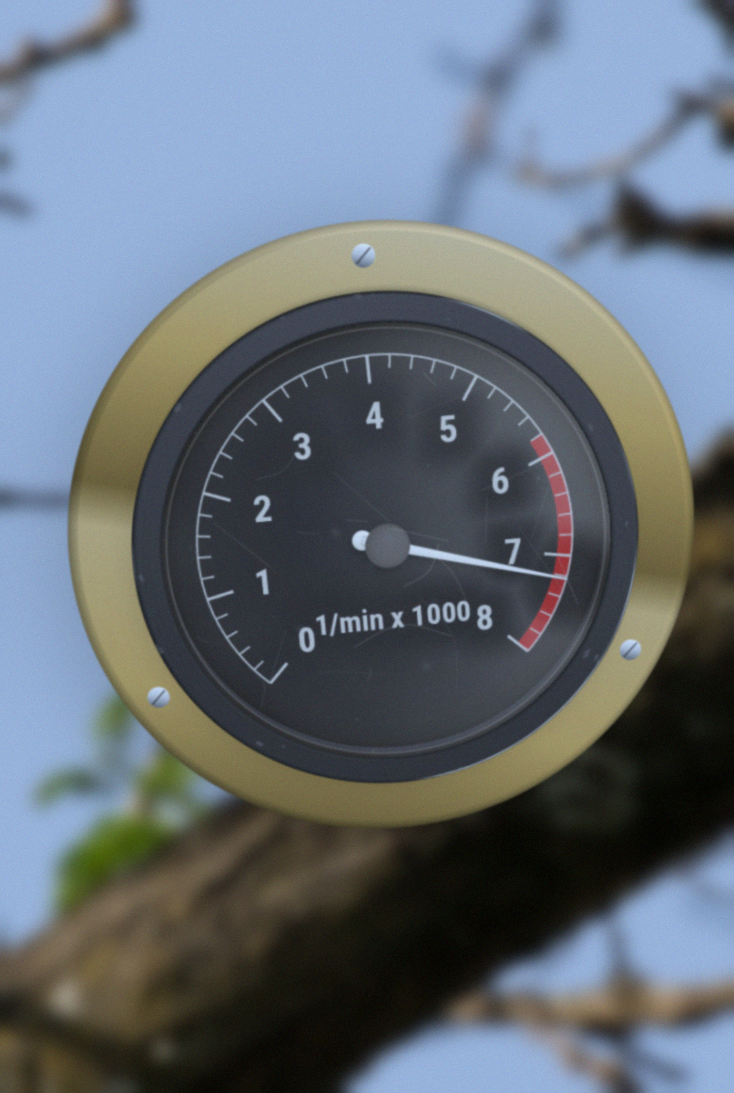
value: 7200rpm
